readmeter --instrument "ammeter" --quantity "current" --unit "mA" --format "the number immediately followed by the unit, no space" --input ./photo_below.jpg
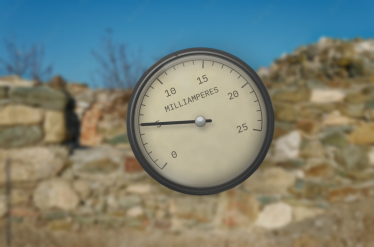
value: 5mA
